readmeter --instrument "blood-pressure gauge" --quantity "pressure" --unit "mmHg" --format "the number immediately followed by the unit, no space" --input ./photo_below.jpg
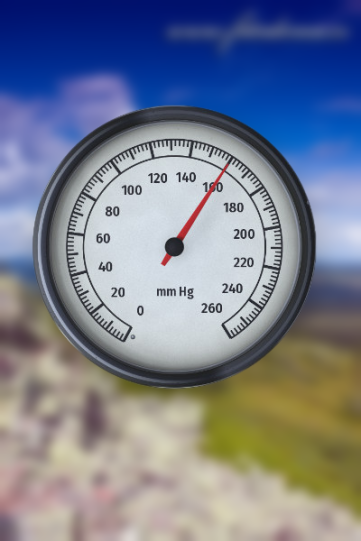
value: 160mmHg
